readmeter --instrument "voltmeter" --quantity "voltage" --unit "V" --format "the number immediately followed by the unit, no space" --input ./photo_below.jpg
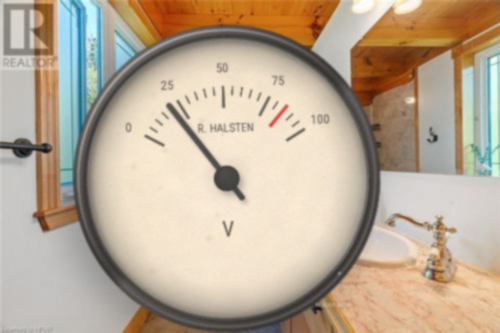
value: 20V
